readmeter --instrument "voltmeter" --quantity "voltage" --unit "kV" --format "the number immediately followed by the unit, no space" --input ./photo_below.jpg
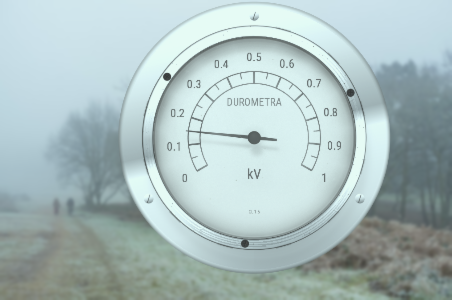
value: 0.15kV
